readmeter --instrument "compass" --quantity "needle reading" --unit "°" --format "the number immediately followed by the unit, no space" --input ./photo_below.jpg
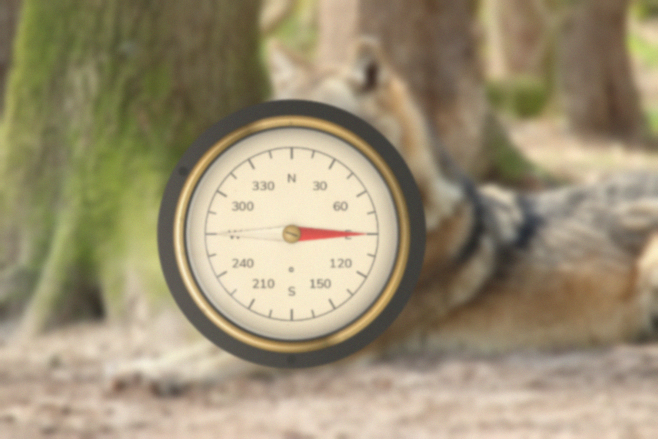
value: 90°
